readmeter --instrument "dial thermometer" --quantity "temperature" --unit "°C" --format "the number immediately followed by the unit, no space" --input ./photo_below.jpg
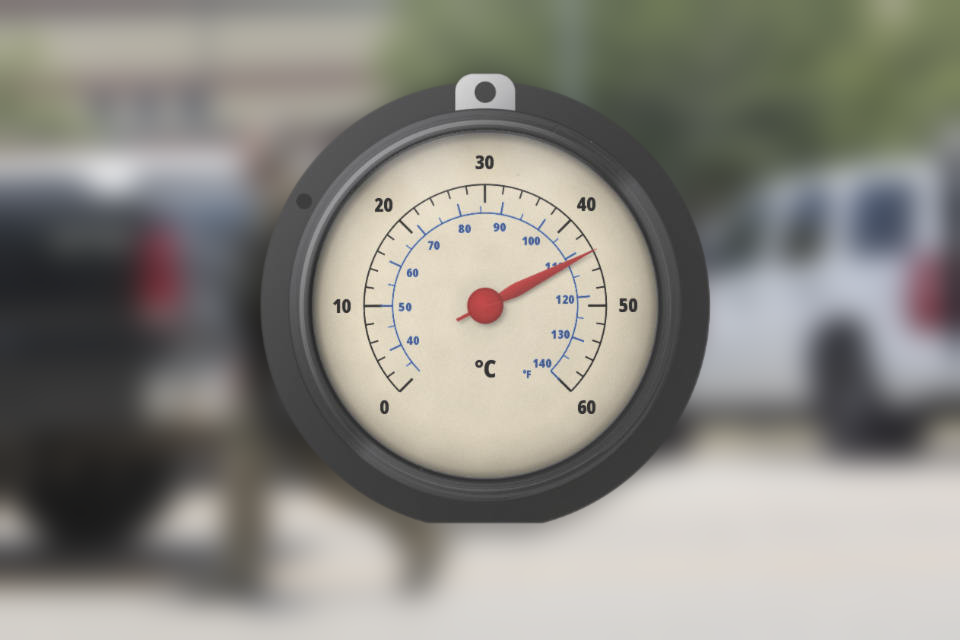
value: 44°C
